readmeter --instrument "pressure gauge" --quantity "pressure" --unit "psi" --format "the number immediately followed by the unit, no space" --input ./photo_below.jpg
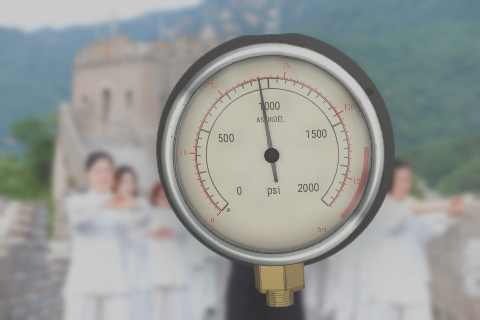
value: 950psi
